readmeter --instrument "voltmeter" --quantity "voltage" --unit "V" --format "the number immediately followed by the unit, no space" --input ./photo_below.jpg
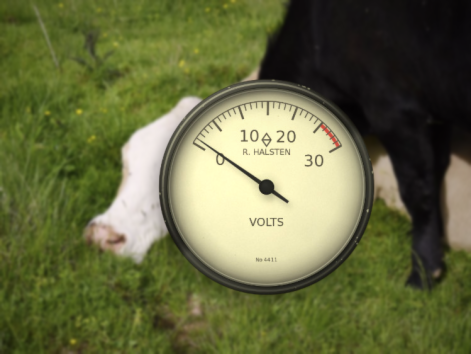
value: 1V
